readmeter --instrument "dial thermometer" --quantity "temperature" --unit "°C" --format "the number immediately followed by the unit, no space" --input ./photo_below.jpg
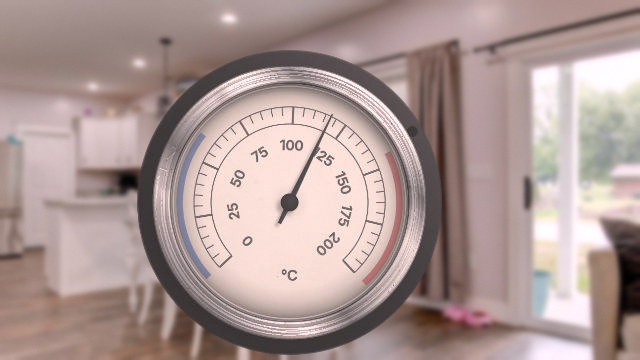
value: 117.5°C
